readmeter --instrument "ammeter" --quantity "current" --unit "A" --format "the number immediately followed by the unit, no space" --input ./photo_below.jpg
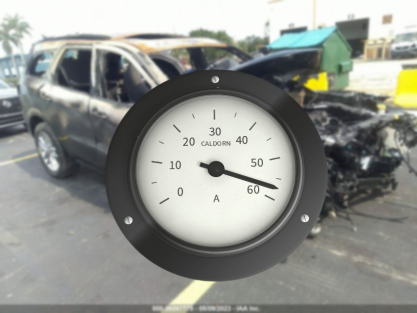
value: 57.5A
